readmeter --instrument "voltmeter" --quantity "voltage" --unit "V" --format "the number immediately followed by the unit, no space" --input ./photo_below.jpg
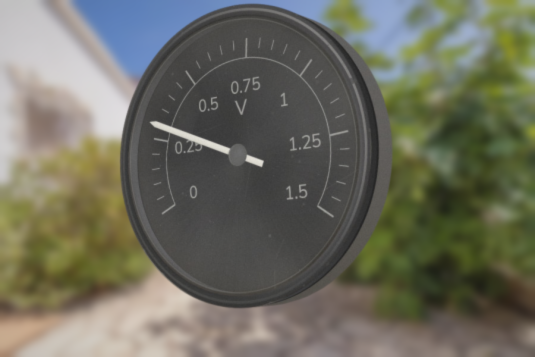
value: 0.3V
